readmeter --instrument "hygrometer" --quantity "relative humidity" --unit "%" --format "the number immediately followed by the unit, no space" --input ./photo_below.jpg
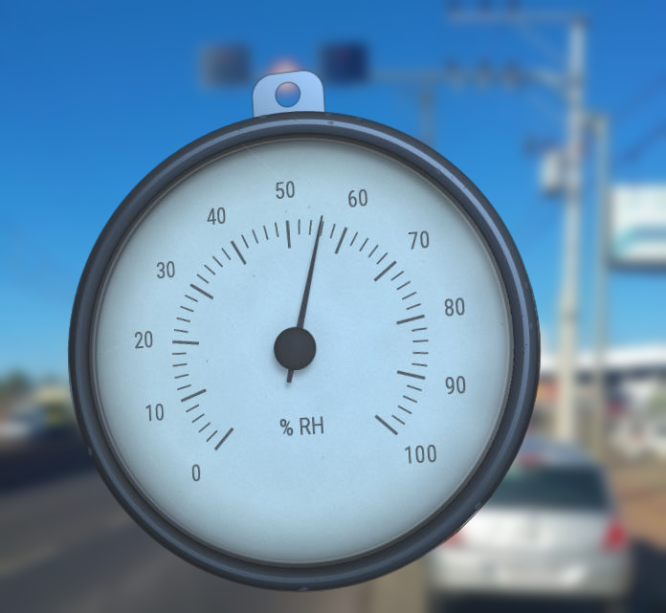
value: 56%
